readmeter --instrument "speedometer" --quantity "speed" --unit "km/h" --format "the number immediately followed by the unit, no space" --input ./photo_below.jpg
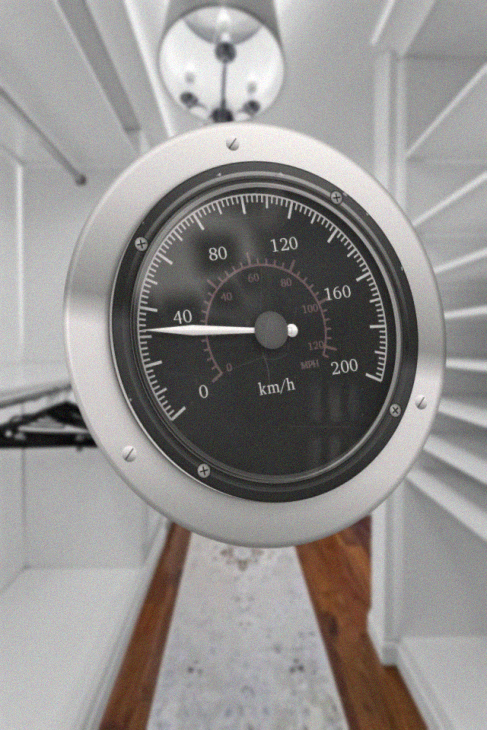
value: 32km/h
